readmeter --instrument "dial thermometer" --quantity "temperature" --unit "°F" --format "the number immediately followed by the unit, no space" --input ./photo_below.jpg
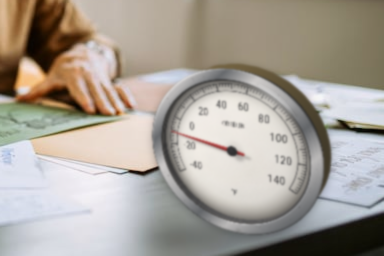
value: -10°F
